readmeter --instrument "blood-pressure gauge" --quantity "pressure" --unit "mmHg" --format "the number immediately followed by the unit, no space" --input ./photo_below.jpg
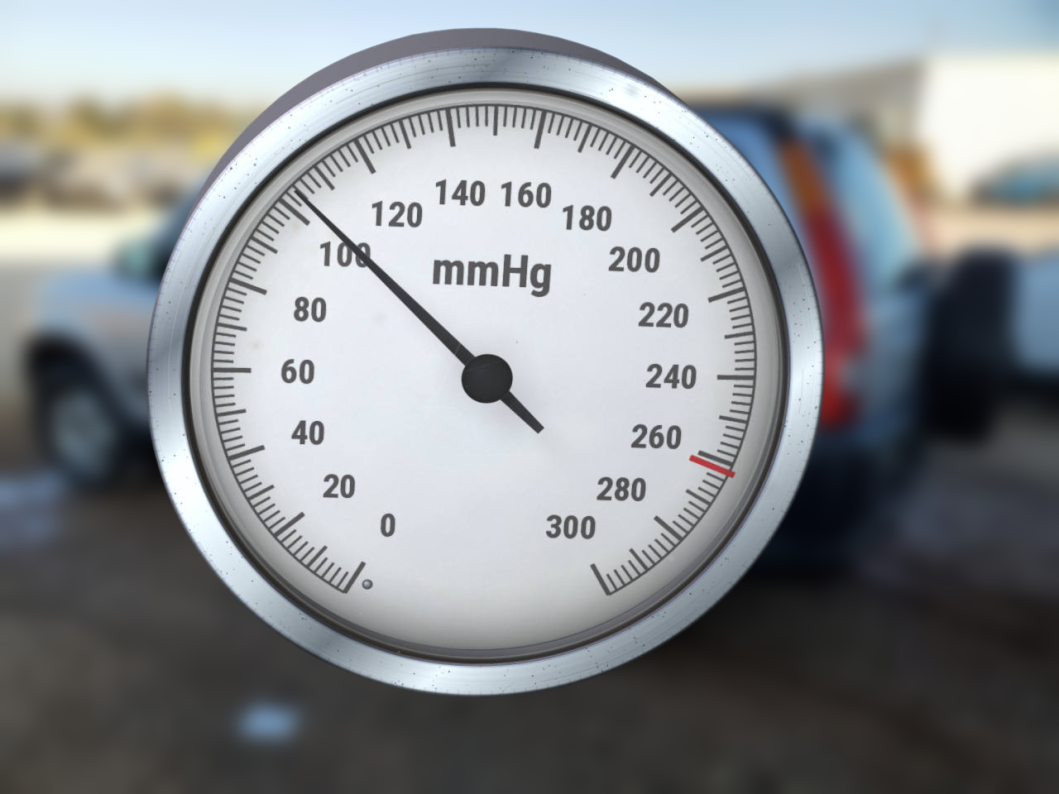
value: 104mmHg
